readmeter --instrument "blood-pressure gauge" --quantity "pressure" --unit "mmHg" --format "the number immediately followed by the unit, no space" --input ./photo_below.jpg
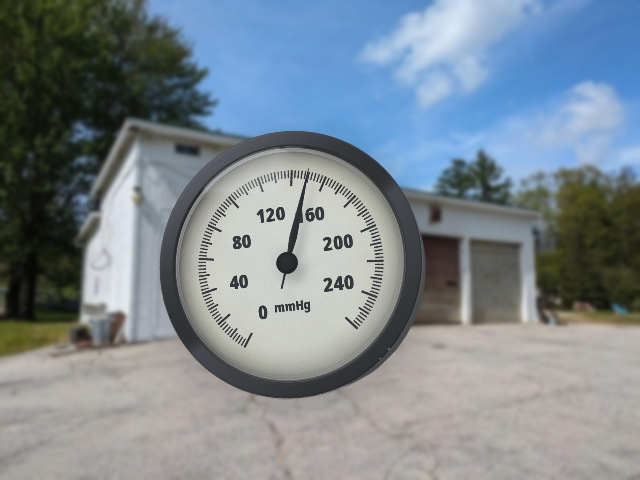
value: 150mmHg
